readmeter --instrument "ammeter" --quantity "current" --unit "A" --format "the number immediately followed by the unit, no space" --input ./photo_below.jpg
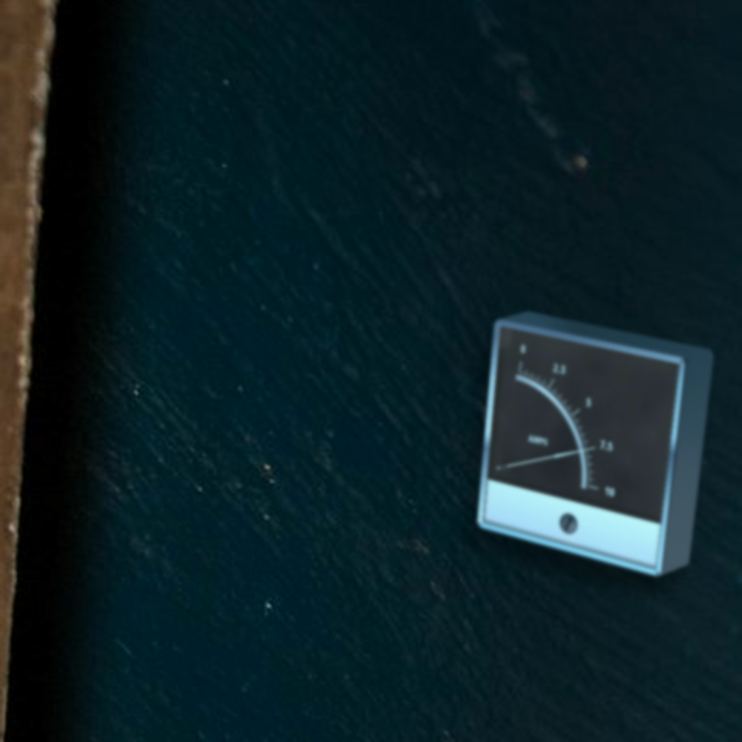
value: 7.5A
